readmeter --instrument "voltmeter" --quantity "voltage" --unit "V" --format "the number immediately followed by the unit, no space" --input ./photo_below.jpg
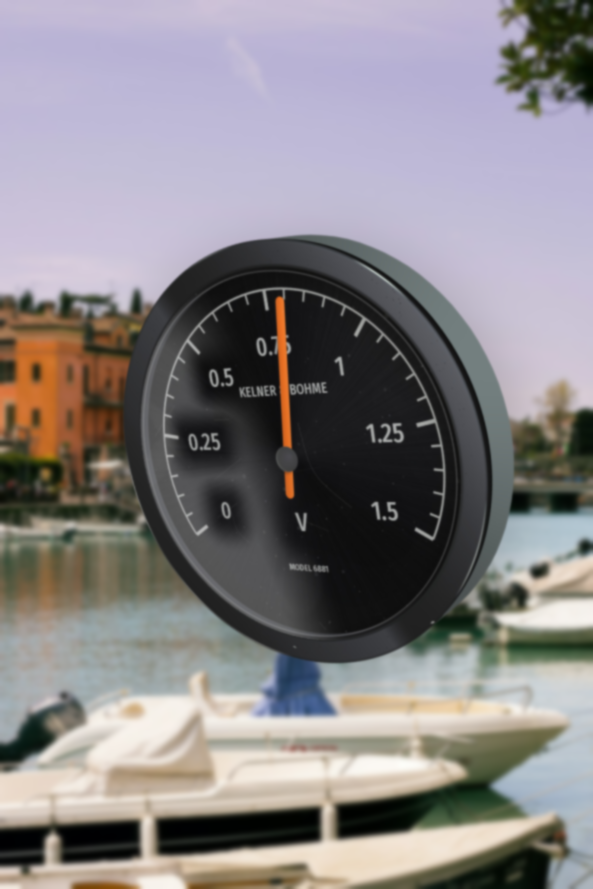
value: 0.8V
